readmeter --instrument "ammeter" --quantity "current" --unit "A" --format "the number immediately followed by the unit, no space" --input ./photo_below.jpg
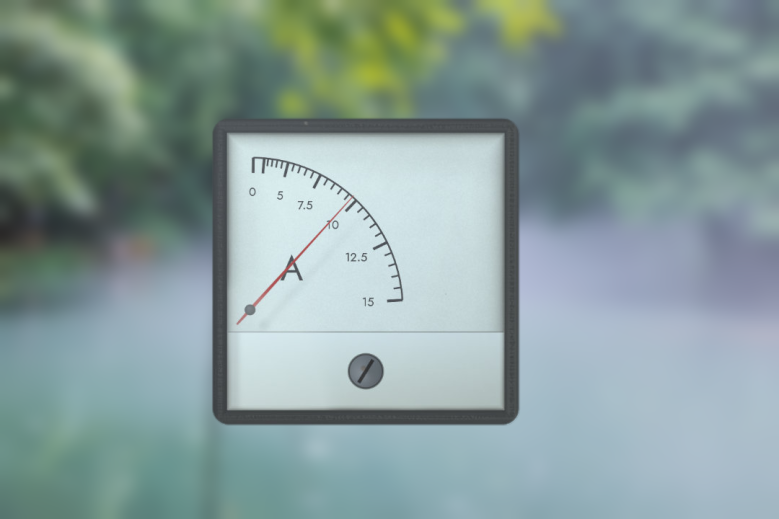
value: 9.75A
